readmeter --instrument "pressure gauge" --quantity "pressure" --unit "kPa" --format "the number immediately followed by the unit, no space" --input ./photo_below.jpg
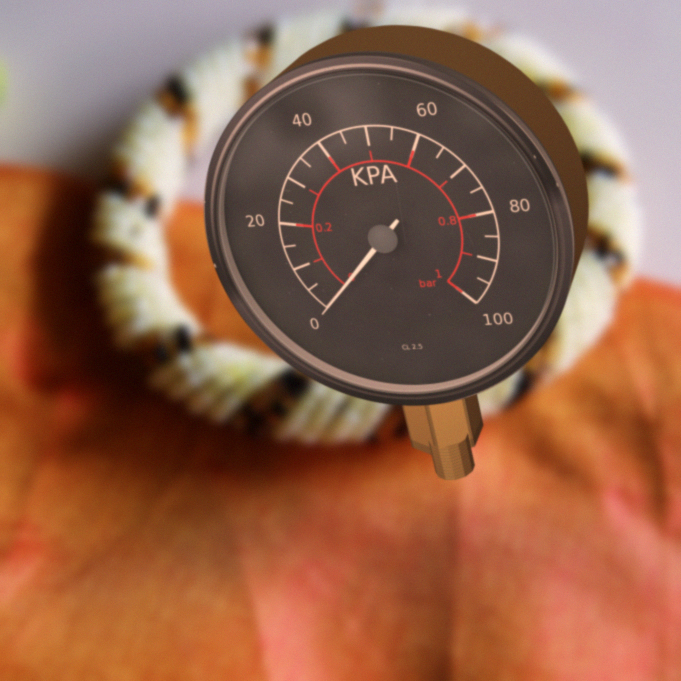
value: 0kPa
